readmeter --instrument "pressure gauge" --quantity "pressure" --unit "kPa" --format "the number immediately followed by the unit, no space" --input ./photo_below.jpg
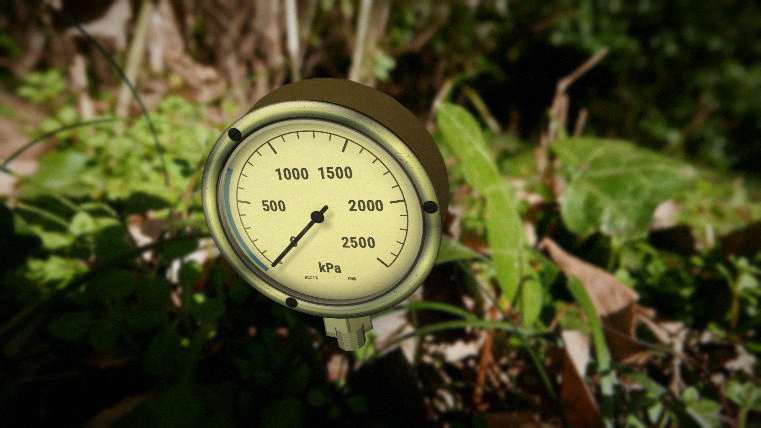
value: 0kPa
